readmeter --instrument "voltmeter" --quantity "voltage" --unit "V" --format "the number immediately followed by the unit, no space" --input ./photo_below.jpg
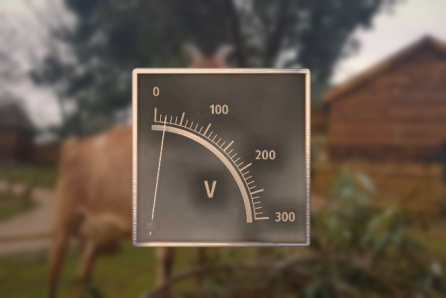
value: 20V
